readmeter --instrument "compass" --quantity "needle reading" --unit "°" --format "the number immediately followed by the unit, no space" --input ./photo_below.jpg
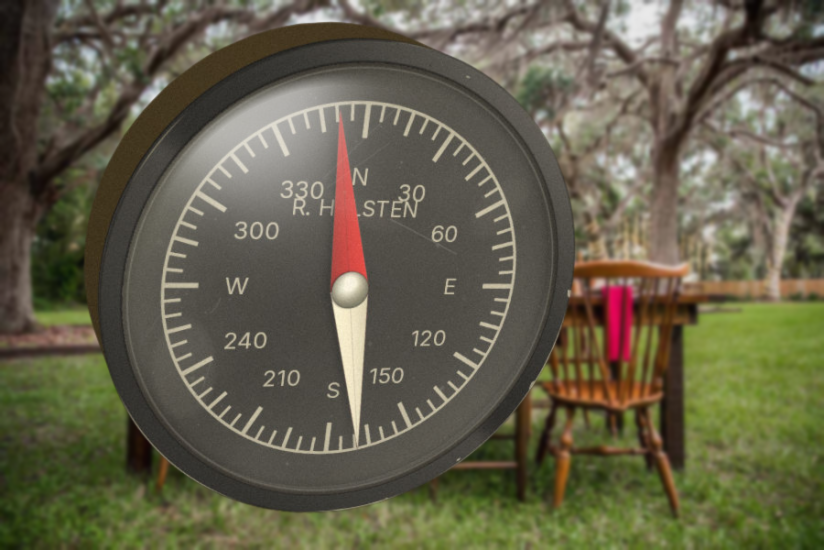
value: 350°
